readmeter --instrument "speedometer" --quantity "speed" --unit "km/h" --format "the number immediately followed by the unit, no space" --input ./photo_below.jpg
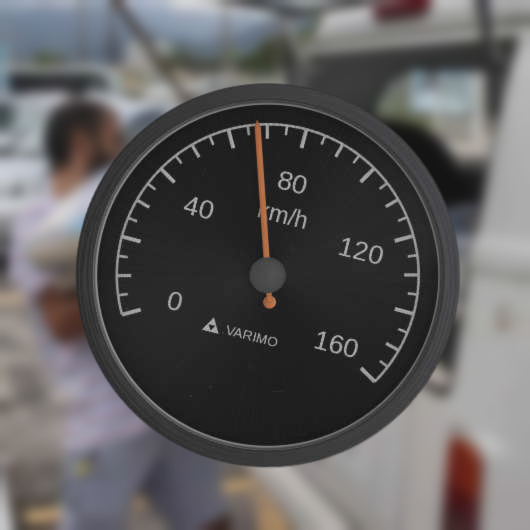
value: 67.5km/h
